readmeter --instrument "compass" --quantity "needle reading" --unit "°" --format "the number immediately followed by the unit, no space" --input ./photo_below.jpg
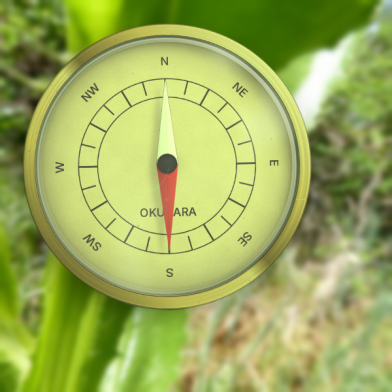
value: 180°
